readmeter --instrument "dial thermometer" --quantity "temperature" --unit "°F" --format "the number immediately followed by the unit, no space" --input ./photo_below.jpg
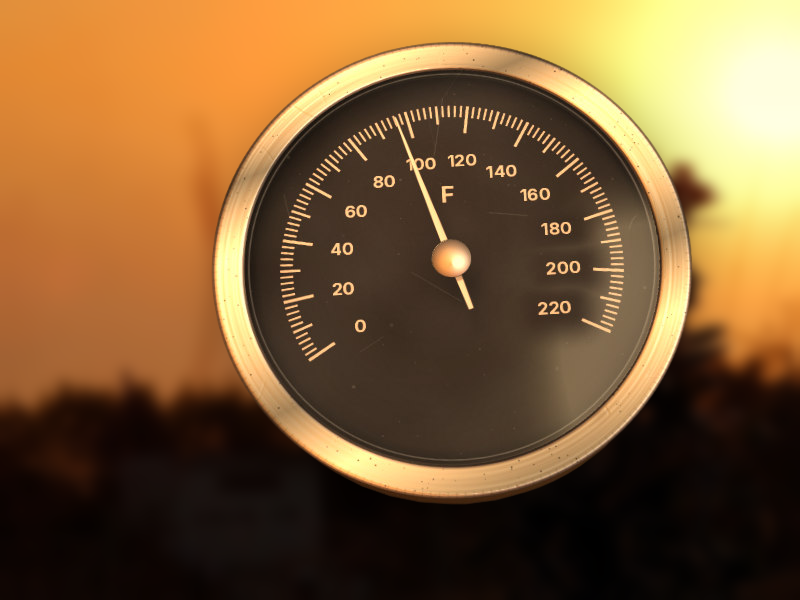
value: 96°F
